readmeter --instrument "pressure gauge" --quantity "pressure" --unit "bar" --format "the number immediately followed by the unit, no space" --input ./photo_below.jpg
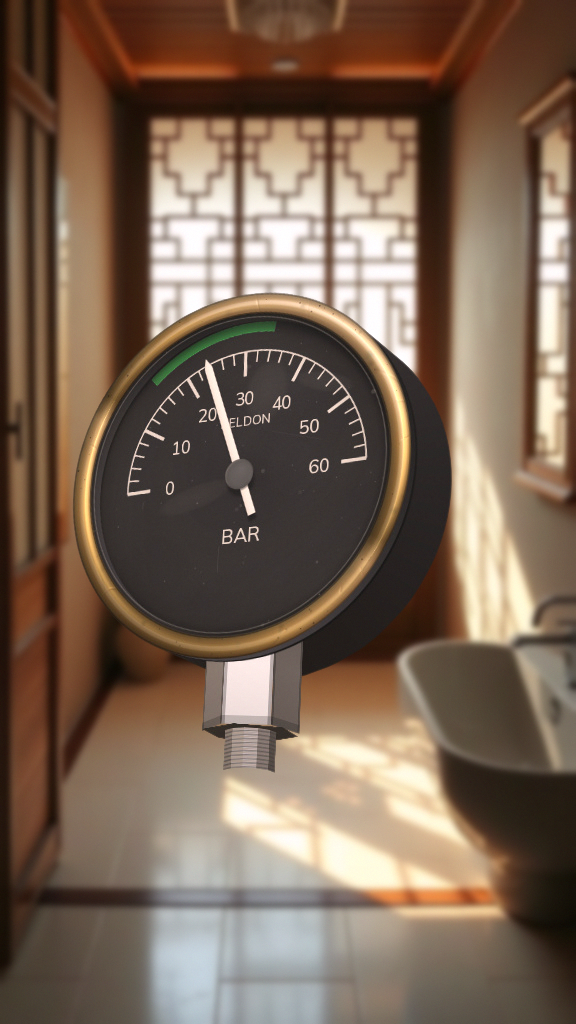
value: 24bar
